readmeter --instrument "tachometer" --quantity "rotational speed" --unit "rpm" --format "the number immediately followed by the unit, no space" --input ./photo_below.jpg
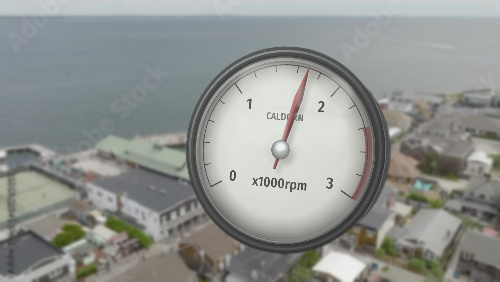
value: 1700rpm
